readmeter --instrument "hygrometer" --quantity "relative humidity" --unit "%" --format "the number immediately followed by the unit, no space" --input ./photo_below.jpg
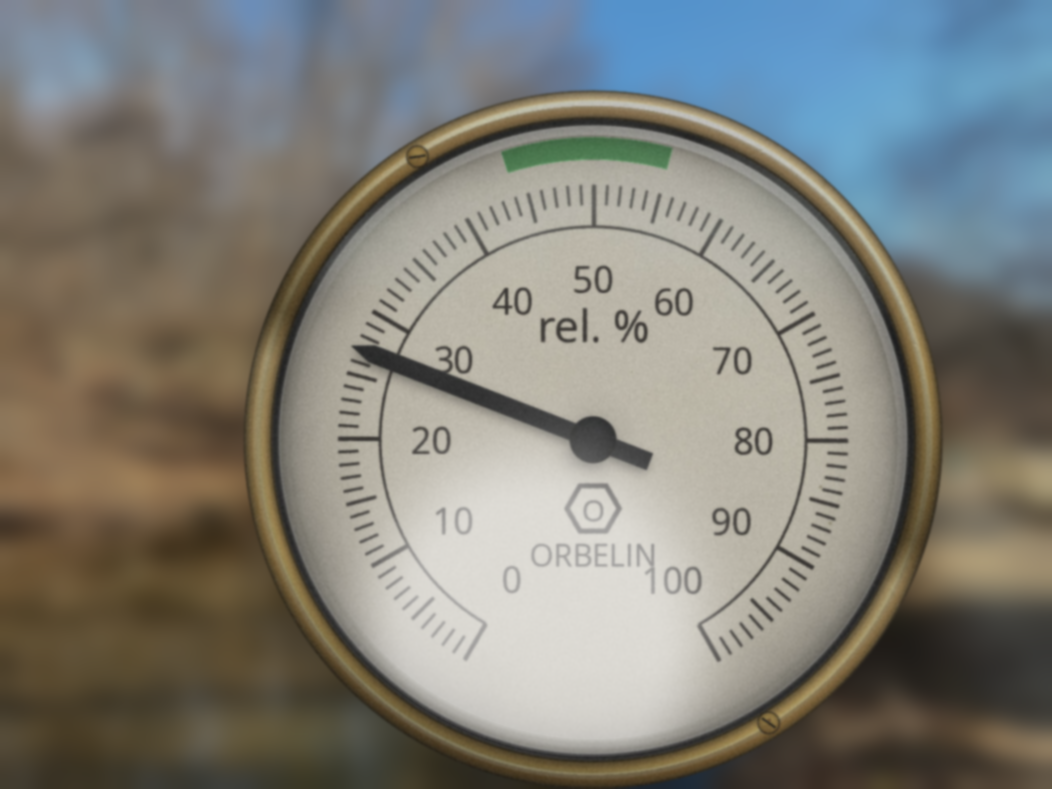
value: 27%
